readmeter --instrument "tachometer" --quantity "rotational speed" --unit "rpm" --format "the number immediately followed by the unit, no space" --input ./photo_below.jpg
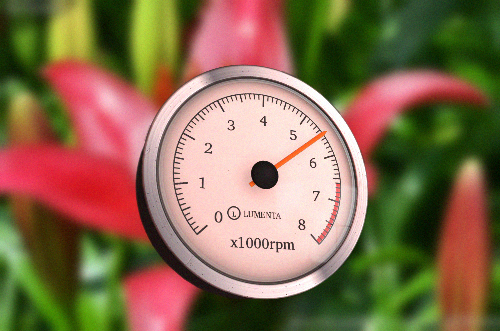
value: 5500rpm
